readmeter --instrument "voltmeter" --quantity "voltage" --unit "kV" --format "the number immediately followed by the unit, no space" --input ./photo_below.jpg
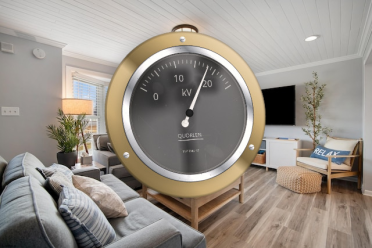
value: 18kV
